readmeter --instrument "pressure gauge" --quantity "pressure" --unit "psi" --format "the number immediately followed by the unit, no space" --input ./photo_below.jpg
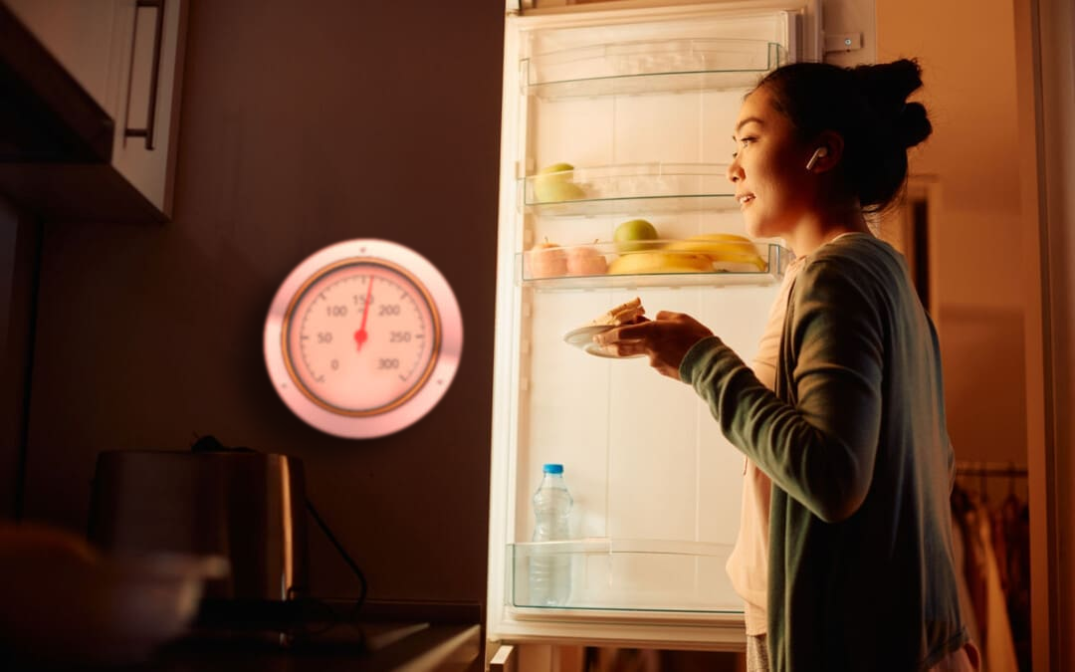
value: 160psi
